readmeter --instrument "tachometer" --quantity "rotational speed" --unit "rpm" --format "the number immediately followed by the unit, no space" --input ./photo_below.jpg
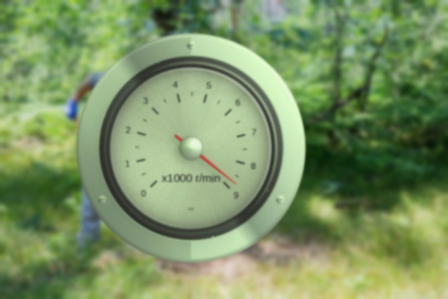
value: 8750rpm
